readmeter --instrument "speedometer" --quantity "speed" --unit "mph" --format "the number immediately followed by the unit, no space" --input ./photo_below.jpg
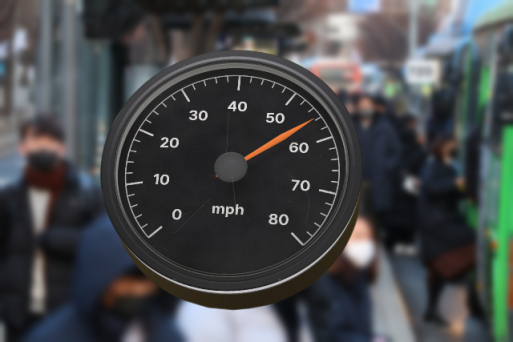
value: 56mph
